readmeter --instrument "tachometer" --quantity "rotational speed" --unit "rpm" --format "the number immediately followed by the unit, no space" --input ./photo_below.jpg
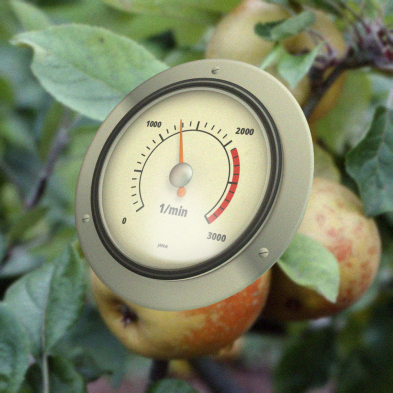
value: 1300rpm
